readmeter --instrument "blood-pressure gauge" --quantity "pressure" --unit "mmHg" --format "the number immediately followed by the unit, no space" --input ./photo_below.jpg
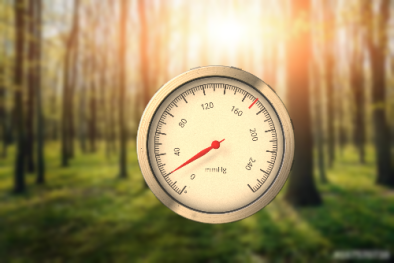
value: 20mmHg
